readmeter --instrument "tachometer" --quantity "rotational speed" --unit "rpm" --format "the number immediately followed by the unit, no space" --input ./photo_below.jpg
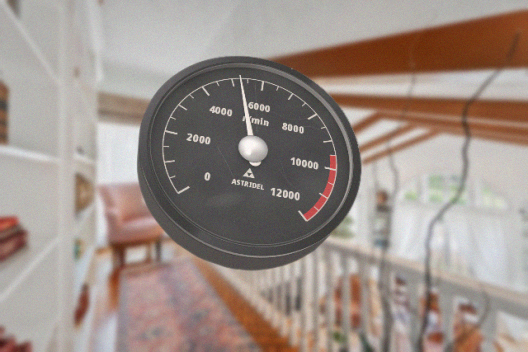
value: 5250rpm
